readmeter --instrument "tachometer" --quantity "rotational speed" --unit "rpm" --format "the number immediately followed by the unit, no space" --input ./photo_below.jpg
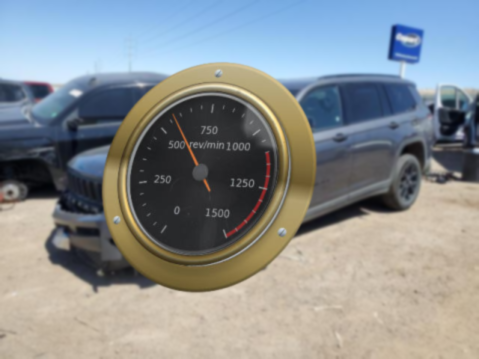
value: 575rpm
